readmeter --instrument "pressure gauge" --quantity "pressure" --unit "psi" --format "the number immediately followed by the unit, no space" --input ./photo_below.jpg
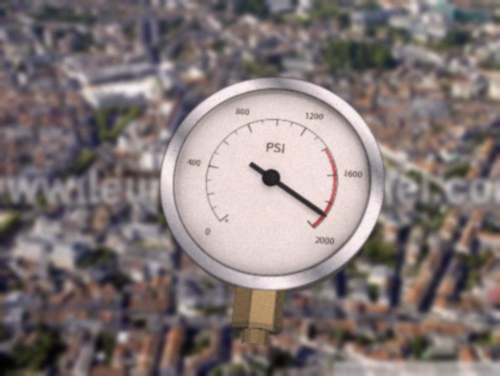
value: 1900psi
